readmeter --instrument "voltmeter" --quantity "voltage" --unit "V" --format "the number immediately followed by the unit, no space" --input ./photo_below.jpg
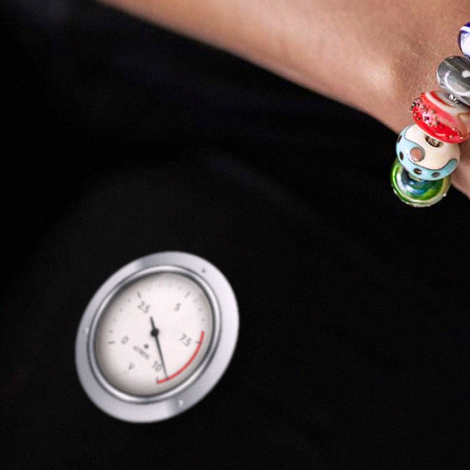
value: 9.5V
